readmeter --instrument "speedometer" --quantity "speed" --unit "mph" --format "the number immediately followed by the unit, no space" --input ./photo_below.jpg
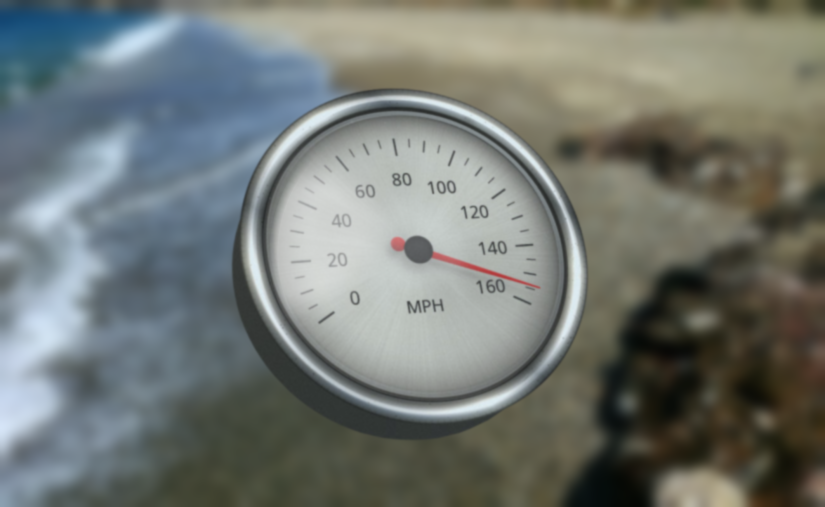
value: 155mph
